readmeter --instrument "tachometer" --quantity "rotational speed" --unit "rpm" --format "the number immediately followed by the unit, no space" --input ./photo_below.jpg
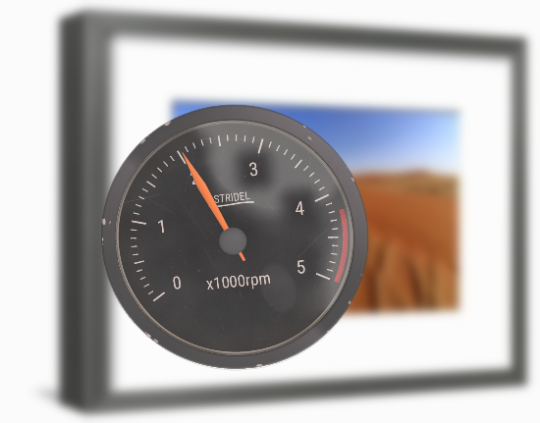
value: 2050rpm
